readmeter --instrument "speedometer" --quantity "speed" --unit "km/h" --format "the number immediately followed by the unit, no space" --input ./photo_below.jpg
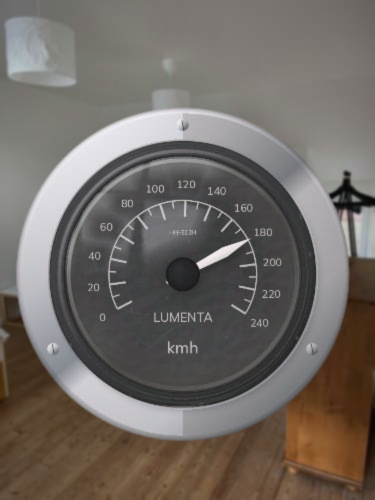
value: 180km/h
